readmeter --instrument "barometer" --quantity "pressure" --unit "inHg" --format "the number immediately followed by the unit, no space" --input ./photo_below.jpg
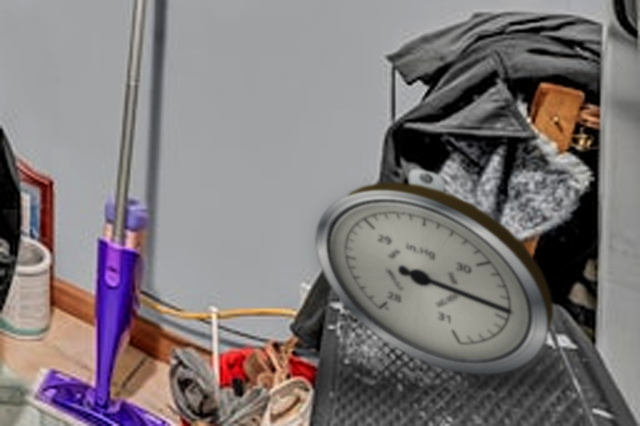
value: 30.4inHg
